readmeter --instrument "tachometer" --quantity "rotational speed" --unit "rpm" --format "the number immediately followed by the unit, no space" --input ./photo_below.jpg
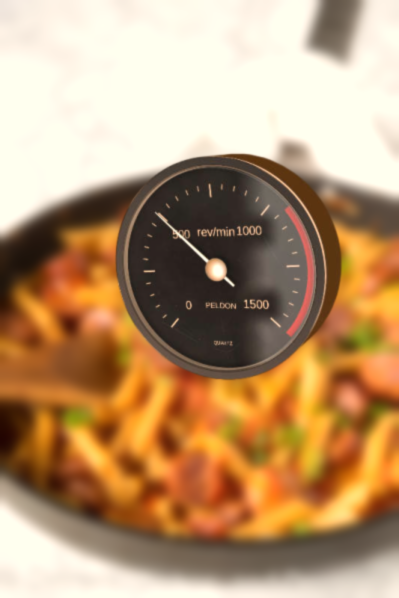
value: 500rpm
